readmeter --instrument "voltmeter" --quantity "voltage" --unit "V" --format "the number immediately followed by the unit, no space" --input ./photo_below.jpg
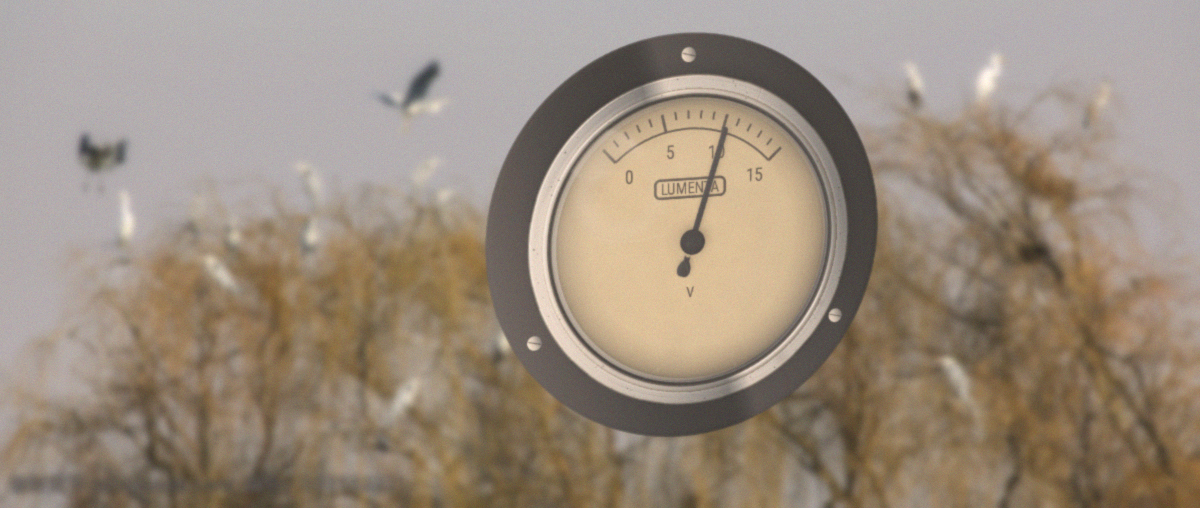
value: 10V
